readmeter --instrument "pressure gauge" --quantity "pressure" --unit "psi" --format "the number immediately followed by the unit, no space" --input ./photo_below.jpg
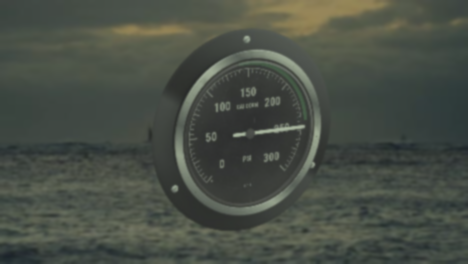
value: 250psi
